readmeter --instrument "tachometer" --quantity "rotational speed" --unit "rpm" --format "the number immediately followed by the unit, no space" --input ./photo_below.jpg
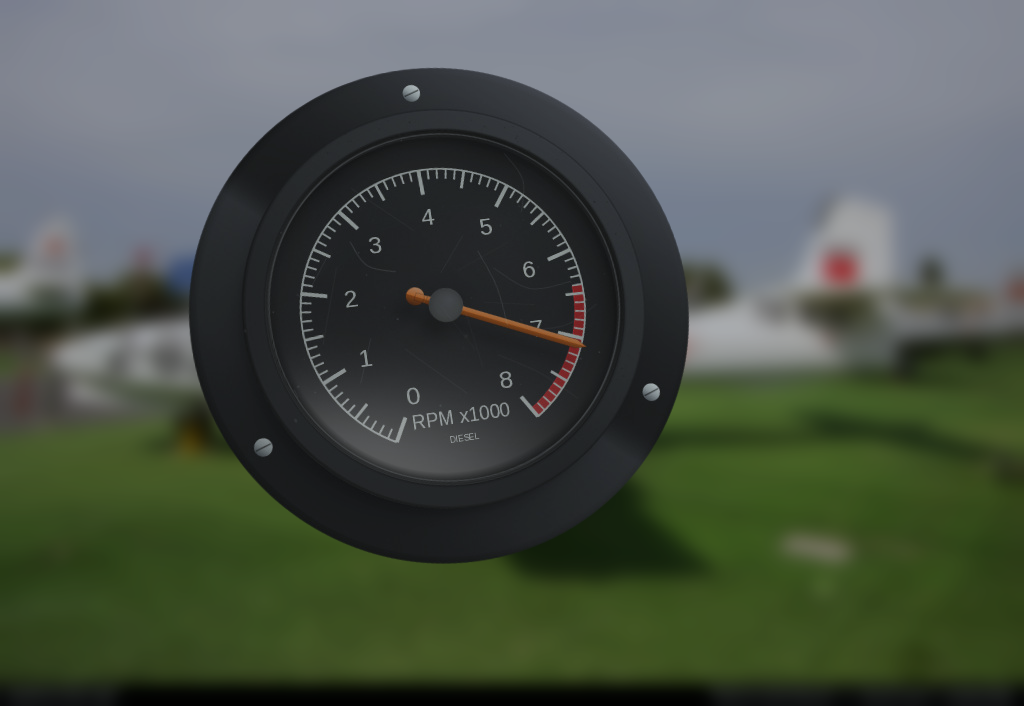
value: 7100rpm
